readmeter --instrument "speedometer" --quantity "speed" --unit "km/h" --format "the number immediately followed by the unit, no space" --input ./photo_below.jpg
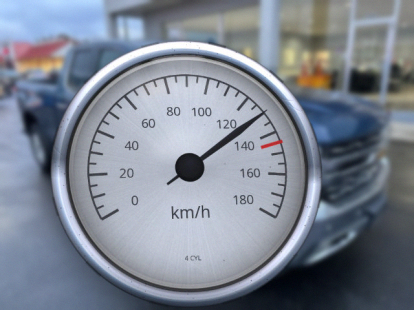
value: 130km/h
